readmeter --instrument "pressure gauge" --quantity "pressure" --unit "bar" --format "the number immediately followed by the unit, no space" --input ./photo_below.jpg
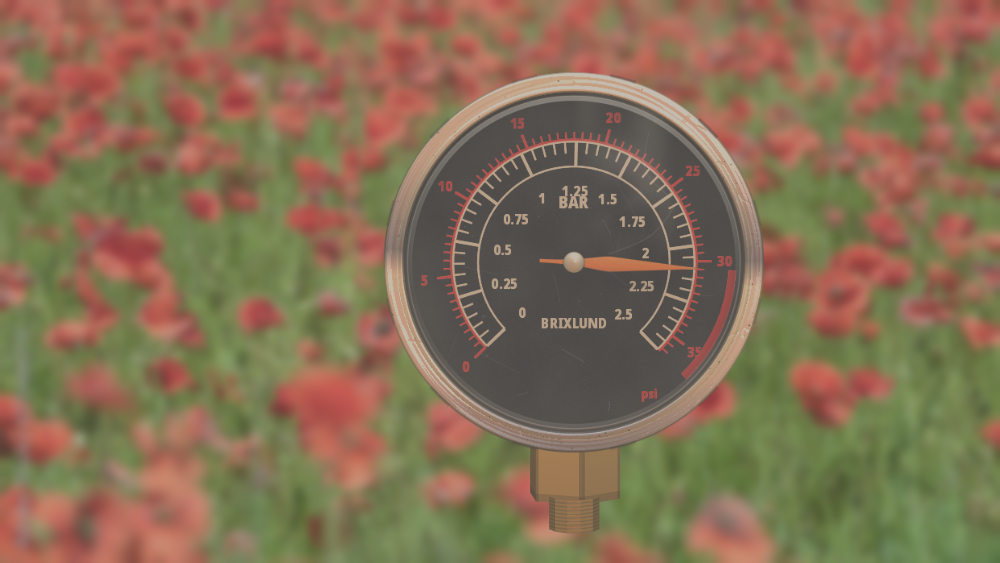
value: 2.1bar
